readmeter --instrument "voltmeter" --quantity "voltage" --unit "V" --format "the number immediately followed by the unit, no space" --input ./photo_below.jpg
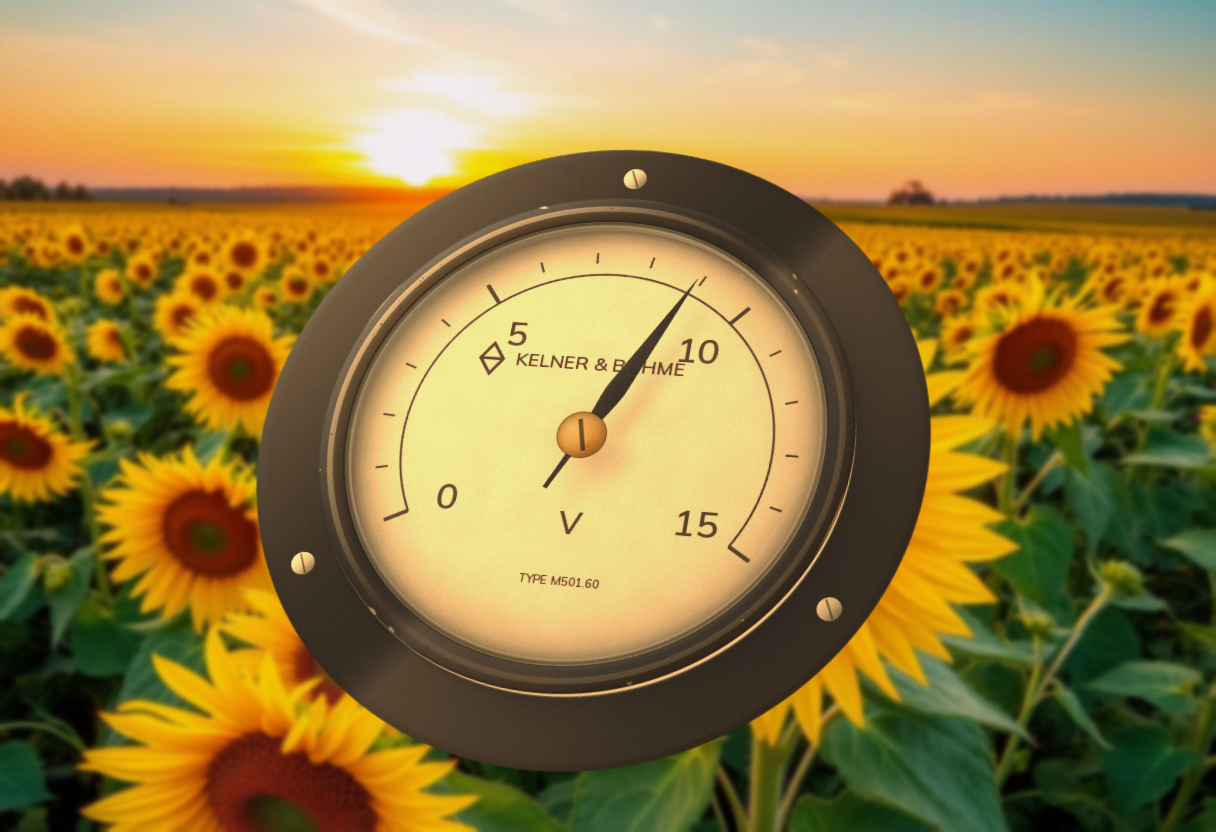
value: 9V
